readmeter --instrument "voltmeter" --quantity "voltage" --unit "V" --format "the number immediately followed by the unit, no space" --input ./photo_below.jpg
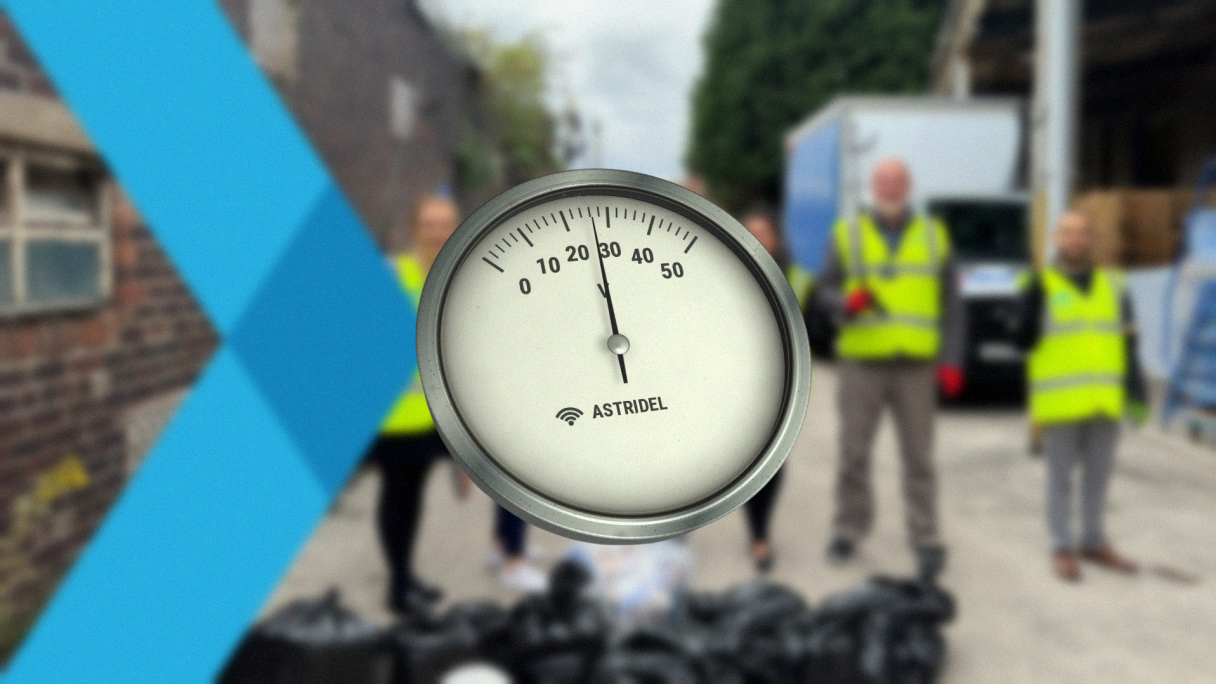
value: 26V
